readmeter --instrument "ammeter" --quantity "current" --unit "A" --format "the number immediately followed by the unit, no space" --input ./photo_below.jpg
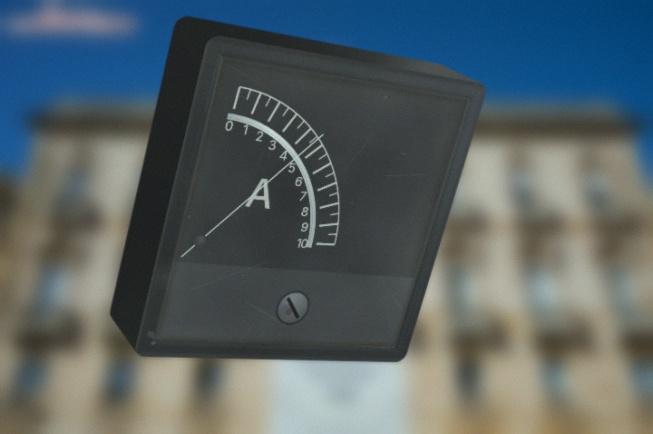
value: 4.5A
